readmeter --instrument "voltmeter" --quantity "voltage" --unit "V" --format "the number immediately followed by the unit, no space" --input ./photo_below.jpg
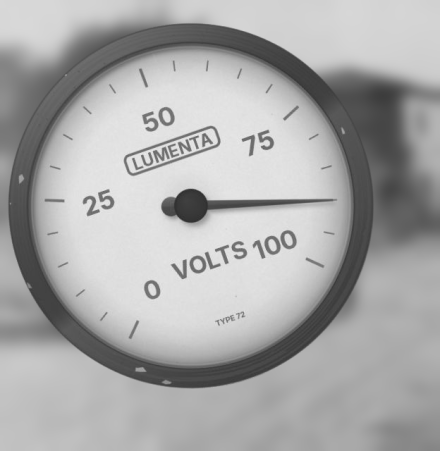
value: 90V
